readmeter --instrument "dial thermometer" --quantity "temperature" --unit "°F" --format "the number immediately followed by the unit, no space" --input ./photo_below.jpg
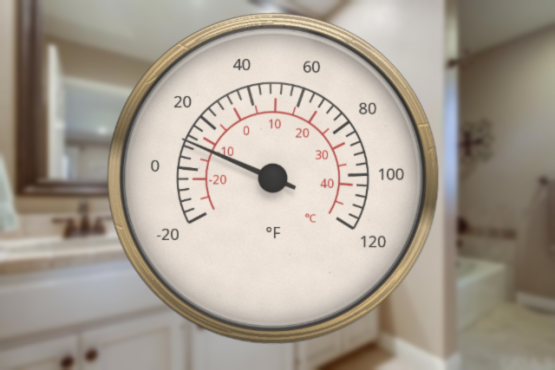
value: 10°F
